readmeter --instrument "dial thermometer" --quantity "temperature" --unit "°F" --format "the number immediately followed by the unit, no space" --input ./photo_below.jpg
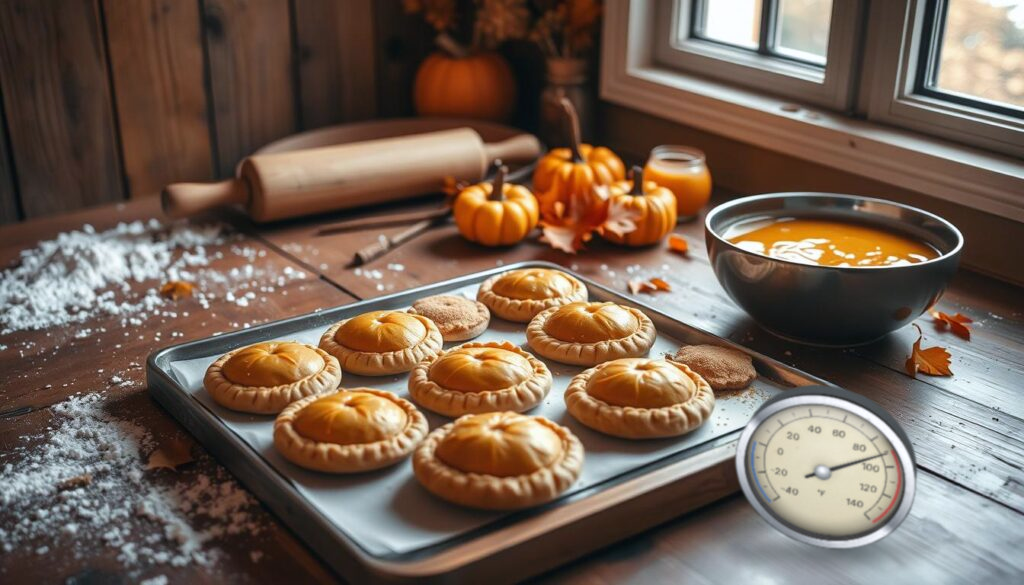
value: 90°F
